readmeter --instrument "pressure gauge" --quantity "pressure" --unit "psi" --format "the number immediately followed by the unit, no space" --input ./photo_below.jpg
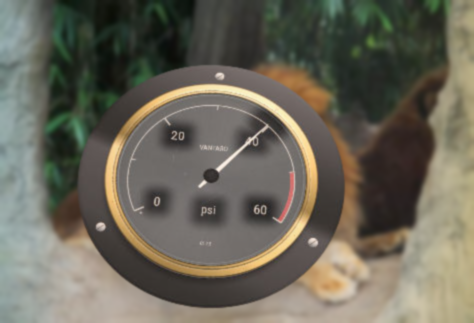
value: 40psi
